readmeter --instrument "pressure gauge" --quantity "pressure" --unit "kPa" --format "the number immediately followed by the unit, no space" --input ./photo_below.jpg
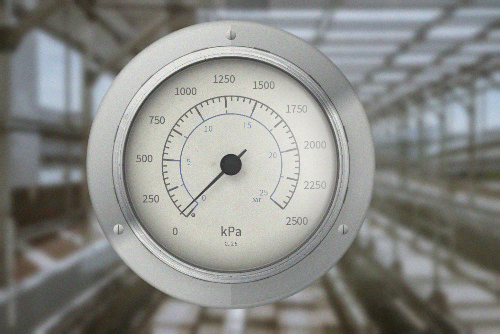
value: 50kPa
